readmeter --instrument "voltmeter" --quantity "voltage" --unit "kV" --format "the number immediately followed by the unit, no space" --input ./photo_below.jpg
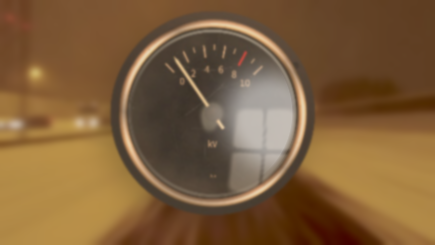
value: 1kV
